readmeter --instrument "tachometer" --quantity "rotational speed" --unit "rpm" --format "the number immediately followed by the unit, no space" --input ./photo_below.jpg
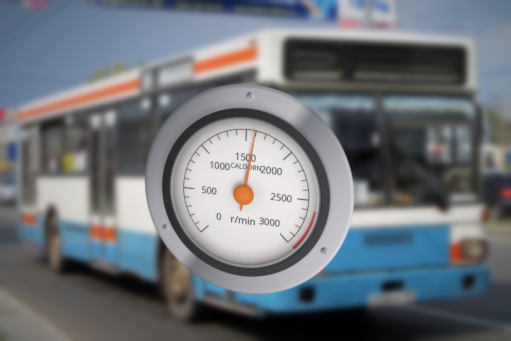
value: 1600rpm
